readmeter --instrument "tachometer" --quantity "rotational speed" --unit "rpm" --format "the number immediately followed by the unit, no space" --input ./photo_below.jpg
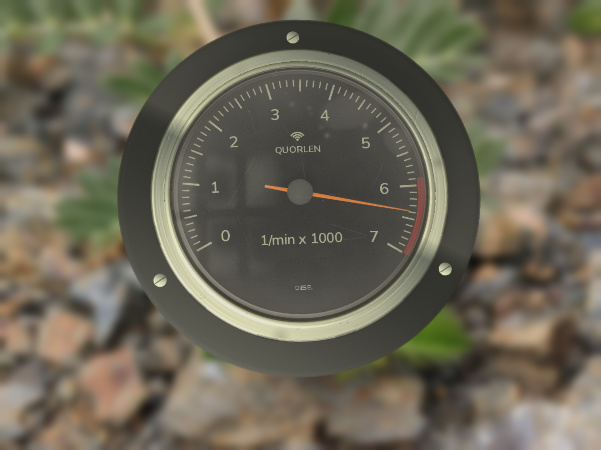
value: 6400rpm
